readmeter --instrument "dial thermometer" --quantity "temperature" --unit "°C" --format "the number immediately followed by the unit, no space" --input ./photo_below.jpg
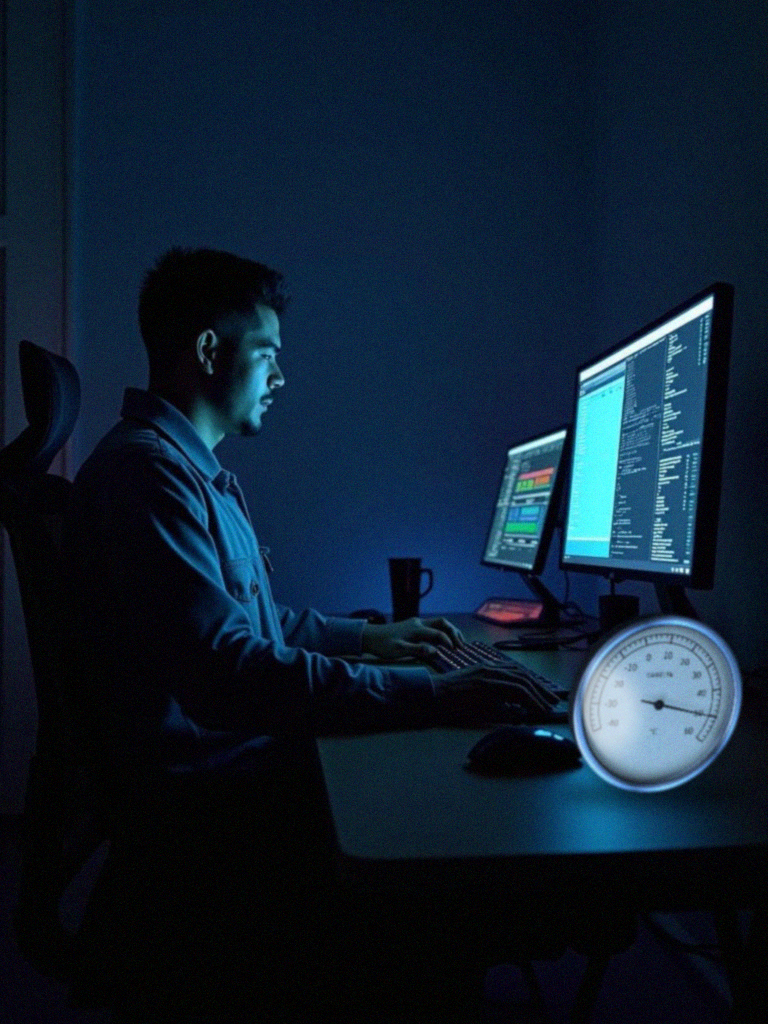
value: 50°C
